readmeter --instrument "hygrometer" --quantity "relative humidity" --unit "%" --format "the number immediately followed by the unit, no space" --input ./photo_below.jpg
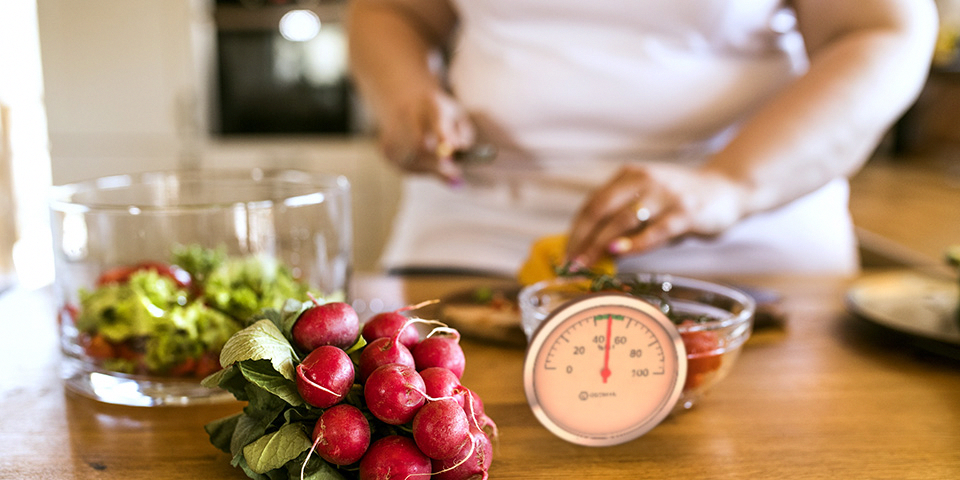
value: 48%
